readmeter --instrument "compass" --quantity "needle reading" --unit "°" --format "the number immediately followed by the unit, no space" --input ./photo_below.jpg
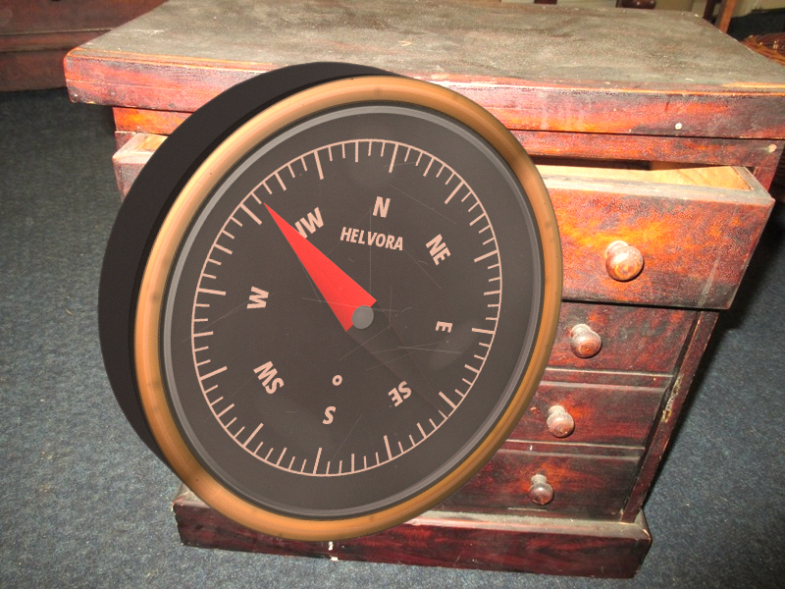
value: 305°
